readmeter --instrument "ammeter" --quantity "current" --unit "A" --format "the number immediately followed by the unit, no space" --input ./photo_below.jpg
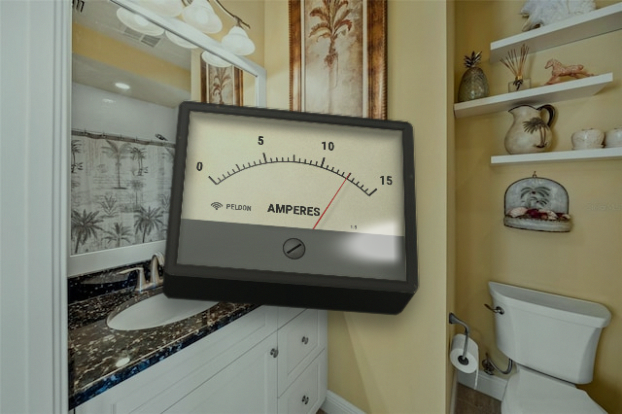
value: 12.5A
